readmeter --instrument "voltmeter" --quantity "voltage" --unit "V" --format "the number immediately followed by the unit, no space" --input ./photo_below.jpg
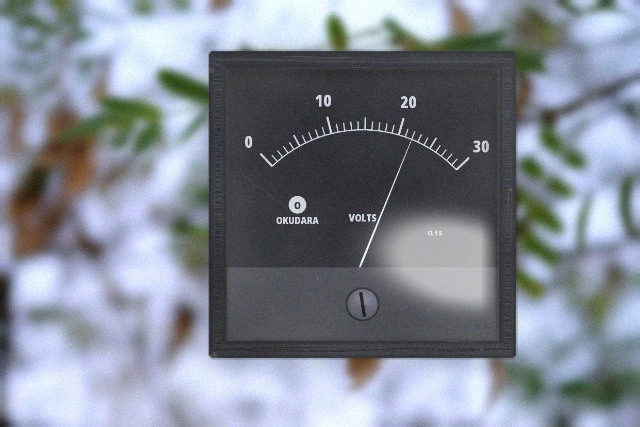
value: 22V
